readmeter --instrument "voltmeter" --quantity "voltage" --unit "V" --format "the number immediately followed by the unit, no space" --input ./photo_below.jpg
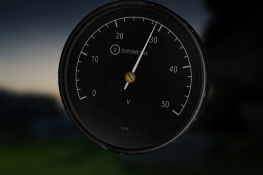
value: 29V
